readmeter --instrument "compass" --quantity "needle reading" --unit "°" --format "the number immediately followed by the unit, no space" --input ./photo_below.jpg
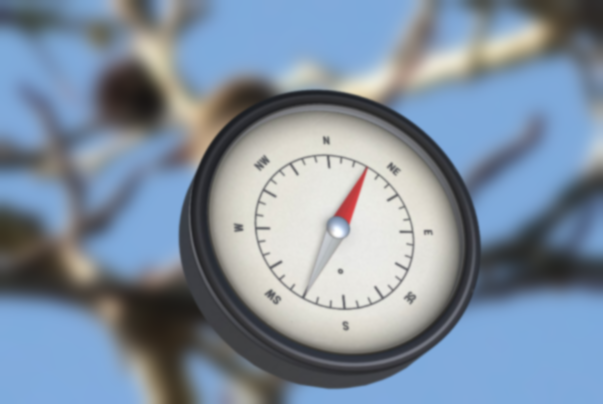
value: 30°
